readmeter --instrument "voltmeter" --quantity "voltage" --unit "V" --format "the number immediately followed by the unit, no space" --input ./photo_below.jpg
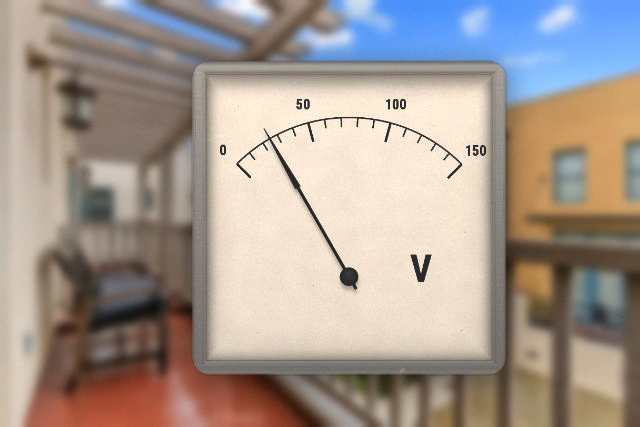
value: 25V
